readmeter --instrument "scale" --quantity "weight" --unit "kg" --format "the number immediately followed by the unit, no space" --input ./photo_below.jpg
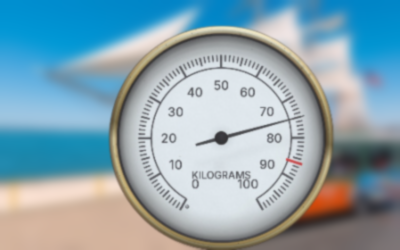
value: 75kg
